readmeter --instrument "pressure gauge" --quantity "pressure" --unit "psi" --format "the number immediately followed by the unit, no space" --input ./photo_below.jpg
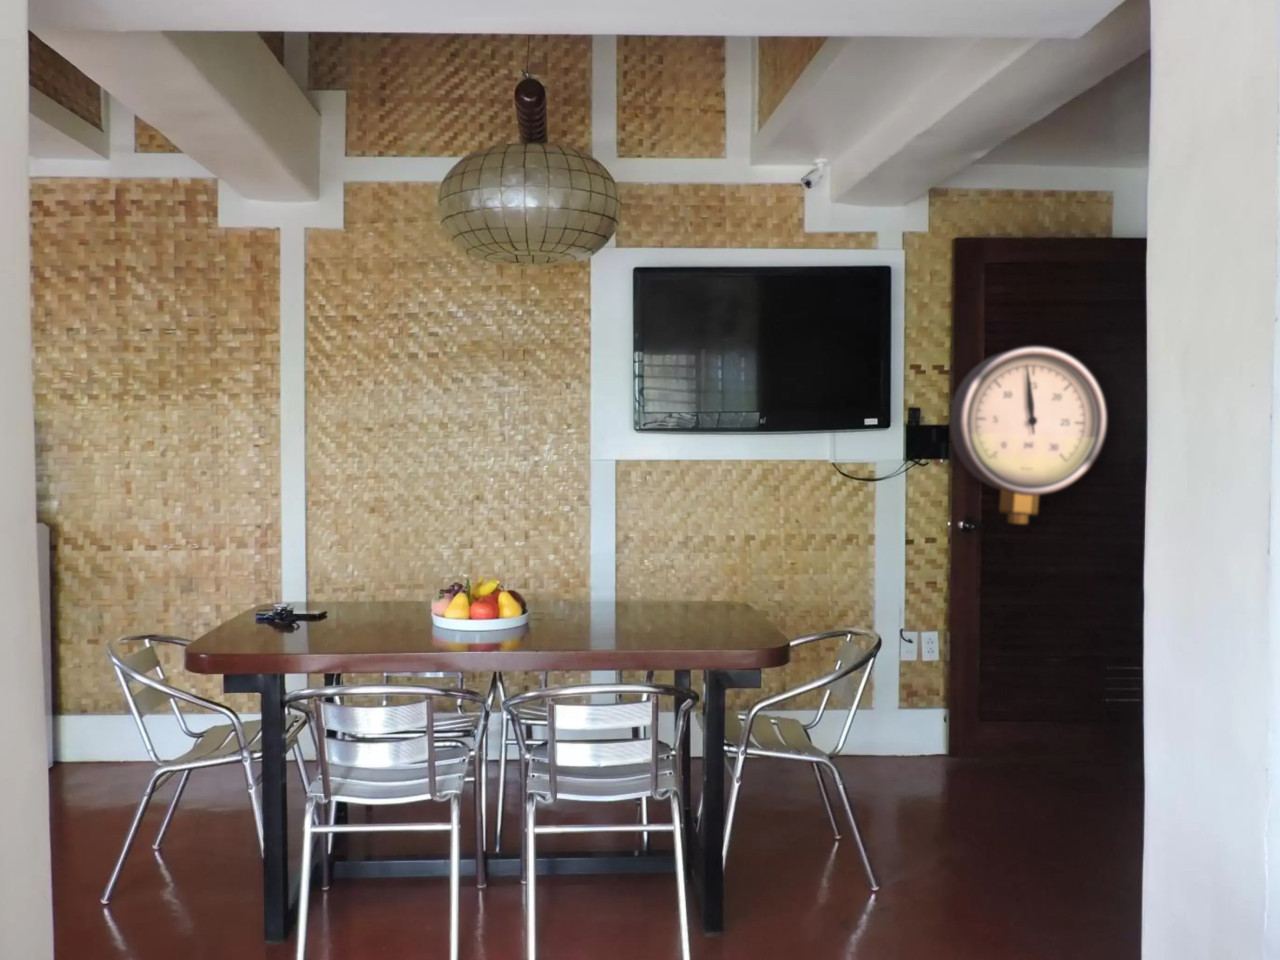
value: 14psi
